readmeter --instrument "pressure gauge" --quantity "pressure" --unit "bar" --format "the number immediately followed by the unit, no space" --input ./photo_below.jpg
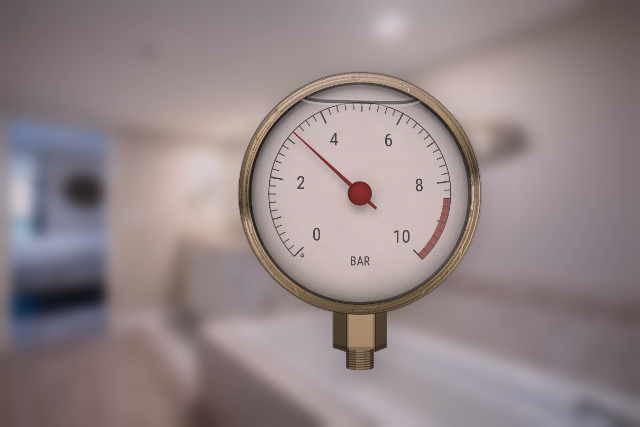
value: 3.2bar
